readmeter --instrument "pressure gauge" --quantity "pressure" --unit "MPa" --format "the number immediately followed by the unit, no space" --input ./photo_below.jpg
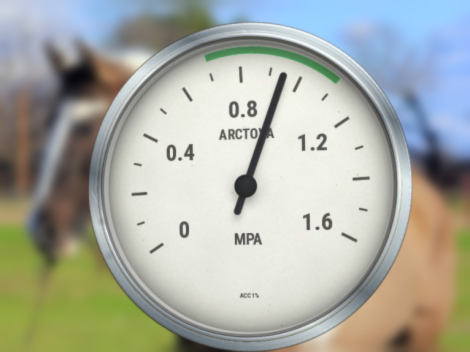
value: 0.95MPa
